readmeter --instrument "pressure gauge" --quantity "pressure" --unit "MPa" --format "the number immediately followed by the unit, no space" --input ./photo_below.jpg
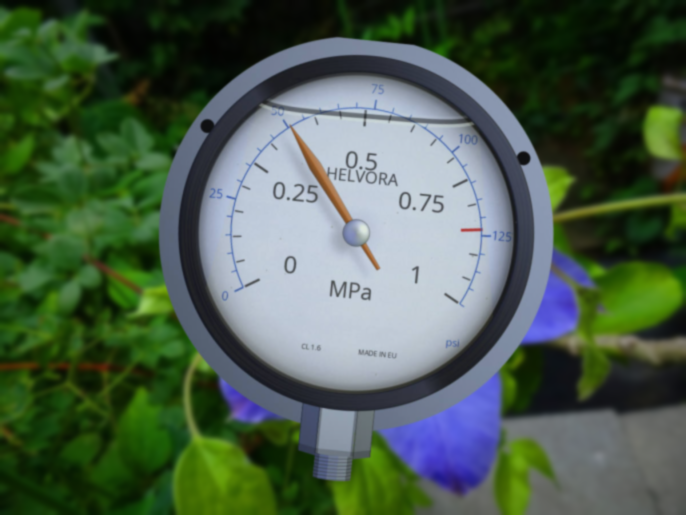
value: 0.35MPa
